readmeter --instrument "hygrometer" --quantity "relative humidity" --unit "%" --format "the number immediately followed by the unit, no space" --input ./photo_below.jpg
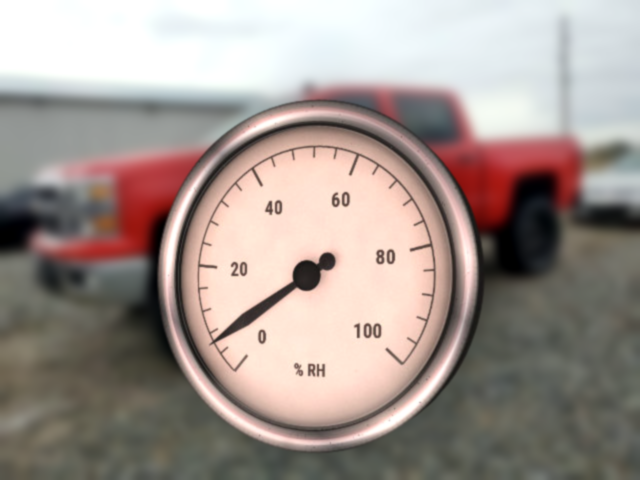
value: 6%
